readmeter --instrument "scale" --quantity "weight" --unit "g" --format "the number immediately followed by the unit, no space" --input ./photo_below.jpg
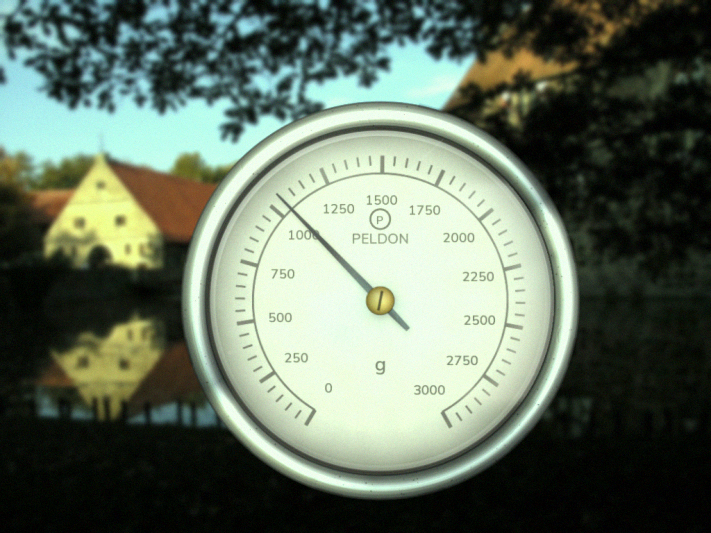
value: 1050g
